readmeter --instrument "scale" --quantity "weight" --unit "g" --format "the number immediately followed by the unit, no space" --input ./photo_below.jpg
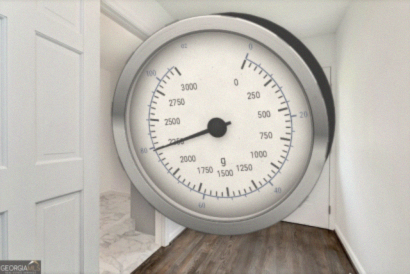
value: 2250g
